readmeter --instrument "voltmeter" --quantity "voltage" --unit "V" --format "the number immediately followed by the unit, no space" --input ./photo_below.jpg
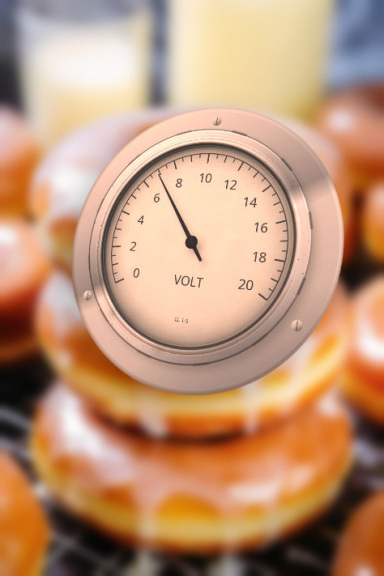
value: 7V
